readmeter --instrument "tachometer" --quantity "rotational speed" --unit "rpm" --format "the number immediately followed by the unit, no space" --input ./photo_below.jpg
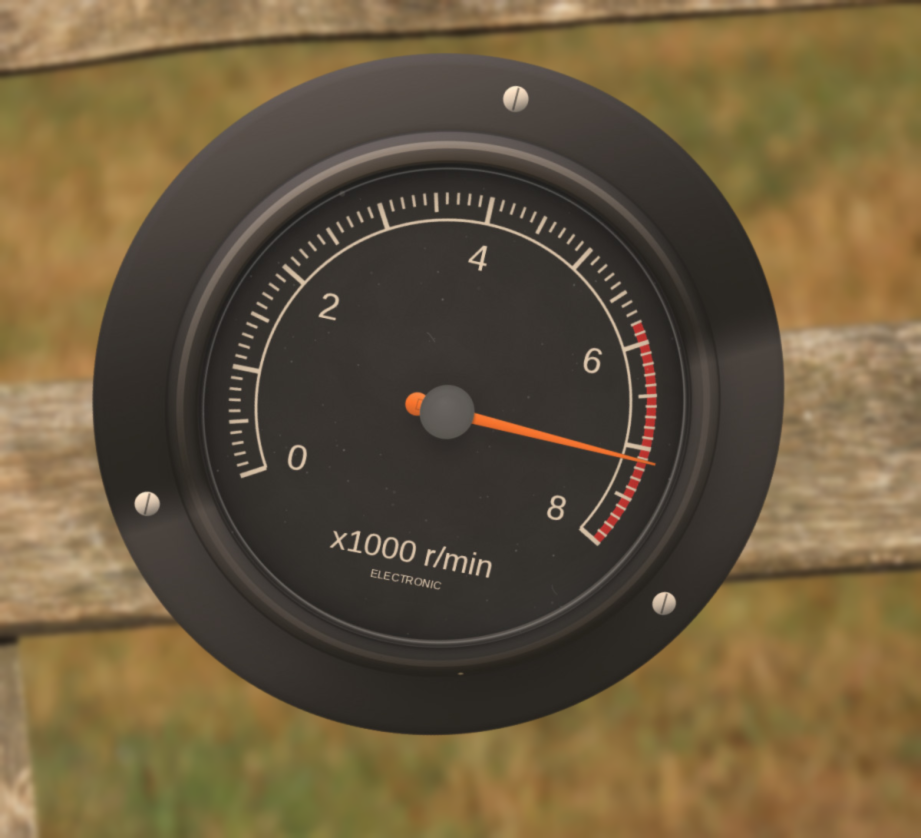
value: 7100rpm
